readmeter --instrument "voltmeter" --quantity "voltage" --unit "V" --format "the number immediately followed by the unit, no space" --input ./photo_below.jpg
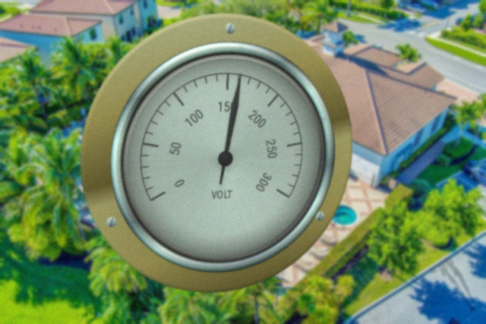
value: 160V
